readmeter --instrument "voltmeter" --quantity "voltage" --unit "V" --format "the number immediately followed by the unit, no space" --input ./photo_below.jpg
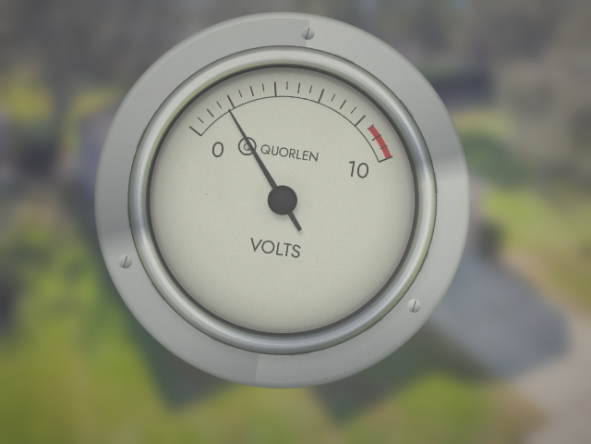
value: 1.75V
